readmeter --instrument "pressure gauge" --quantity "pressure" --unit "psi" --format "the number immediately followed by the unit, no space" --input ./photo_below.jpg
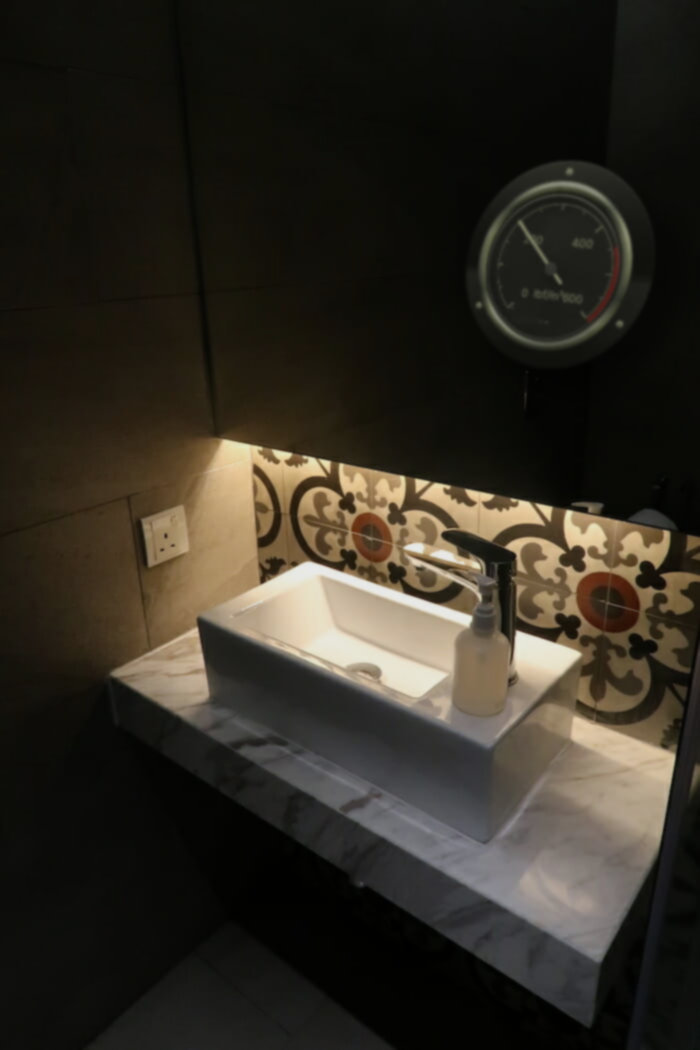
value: 200psi
